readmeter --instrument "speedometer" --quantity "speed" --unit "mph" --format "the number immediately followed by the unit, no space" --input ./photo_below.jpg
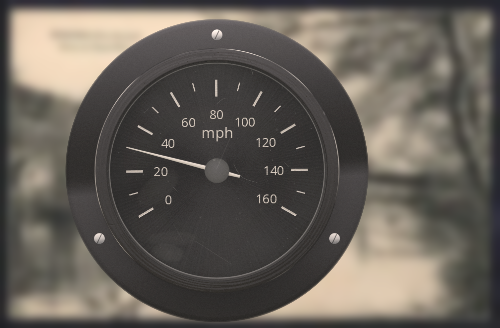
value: 30mph
